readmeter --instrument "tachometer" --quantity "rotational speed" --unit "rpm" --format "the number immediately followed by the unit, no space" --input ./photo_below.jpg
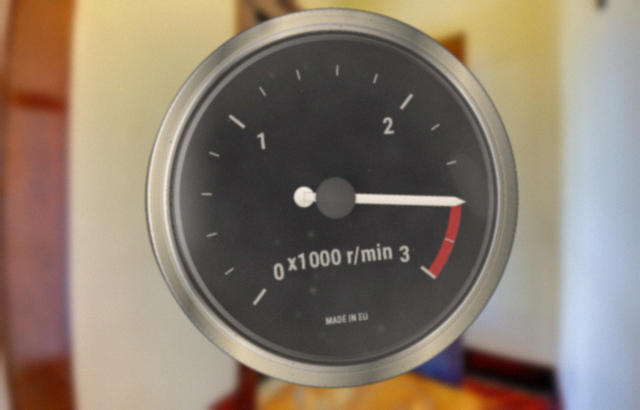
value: 2600rpm
